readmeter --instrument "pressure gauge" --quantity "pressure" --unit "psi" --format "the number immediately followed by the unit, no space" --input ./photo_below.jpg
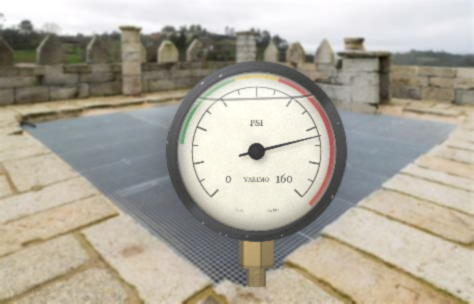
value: 125psi
